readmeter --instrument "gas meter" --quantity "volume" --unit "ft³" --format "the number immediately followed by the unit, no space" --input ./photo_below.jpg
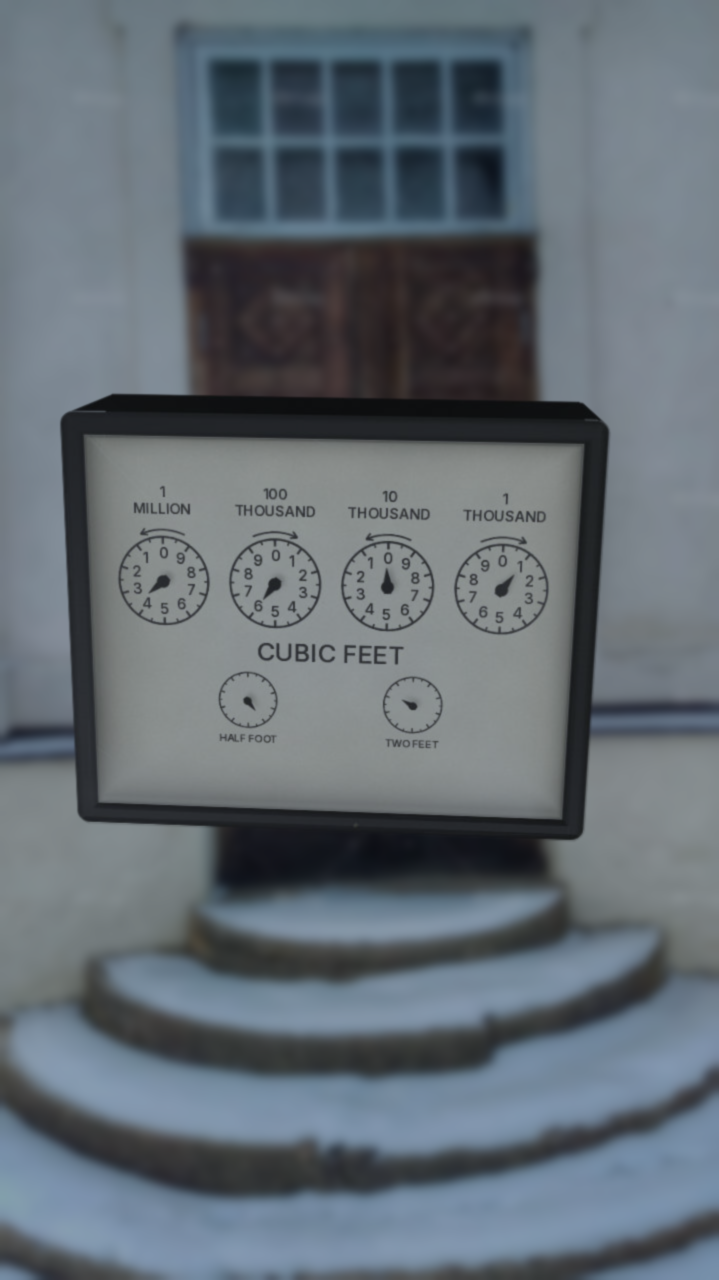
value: 360100ft³
